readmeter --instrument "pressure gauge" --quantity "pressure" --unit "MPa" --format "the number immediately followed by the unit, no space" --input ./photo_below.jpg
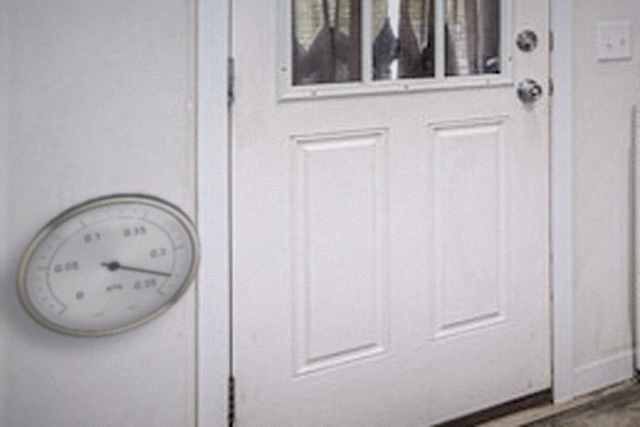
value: 0.23MPa
